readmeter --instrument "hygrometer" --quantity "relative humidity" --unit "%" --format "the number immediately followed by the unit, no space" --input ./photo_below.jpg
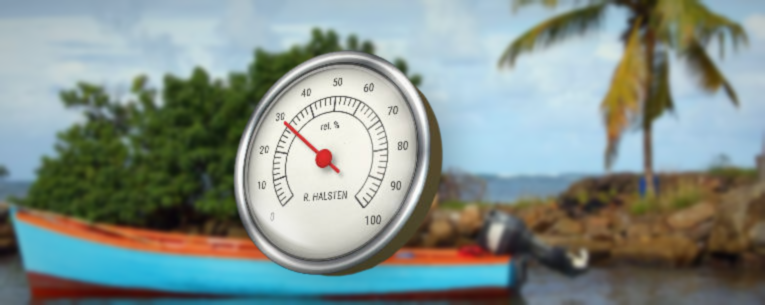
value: 30%
